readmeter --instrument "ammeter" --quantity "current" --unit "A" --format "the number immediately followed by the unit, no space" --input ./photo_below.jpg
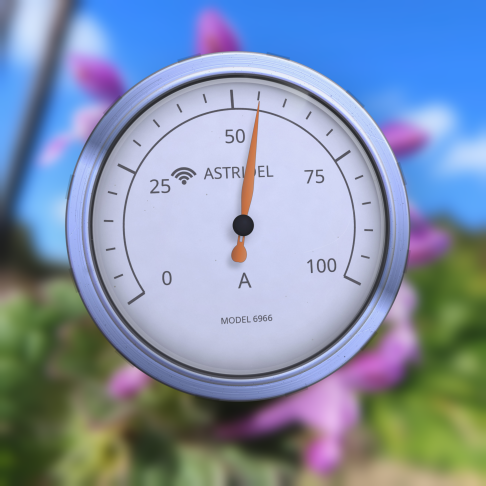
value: 55A
